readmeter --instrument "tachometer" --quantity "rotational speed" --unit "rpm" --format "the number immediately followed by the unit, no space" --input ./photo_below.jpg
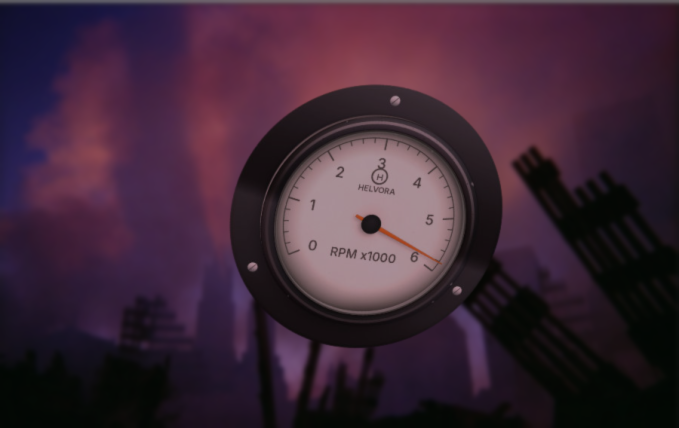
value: 5800rpm
